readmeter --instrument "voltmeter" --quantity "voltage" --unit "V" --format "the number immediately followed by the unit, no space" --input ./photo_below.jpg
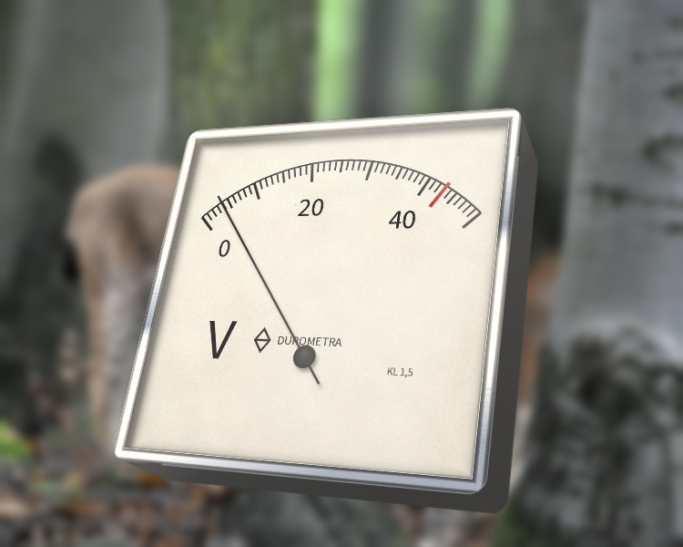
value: 4V
